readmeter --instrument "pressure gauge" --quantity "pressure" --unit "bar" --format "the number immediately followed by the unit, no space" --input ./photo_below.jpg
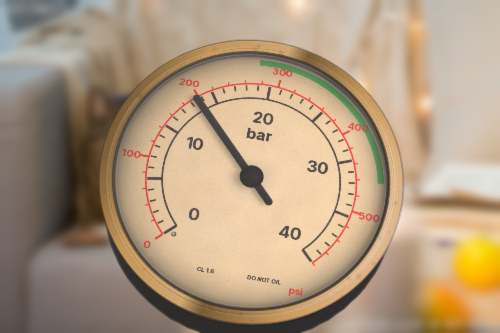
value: 13.5bar
